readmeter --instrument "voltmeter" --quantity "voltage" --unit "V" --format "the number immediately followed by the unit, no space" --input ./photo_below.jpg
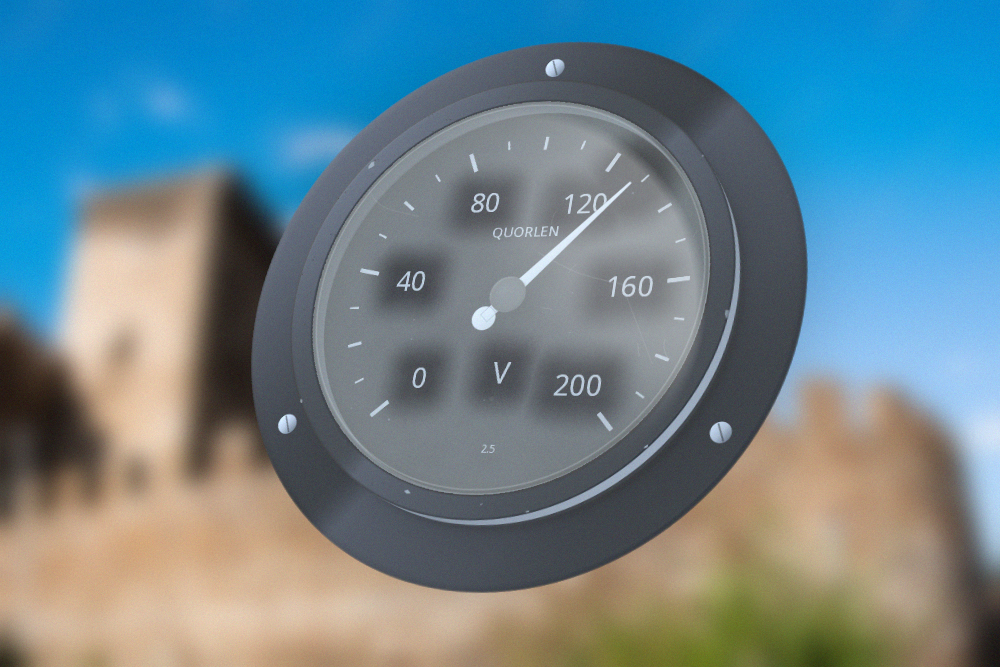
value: 130V
